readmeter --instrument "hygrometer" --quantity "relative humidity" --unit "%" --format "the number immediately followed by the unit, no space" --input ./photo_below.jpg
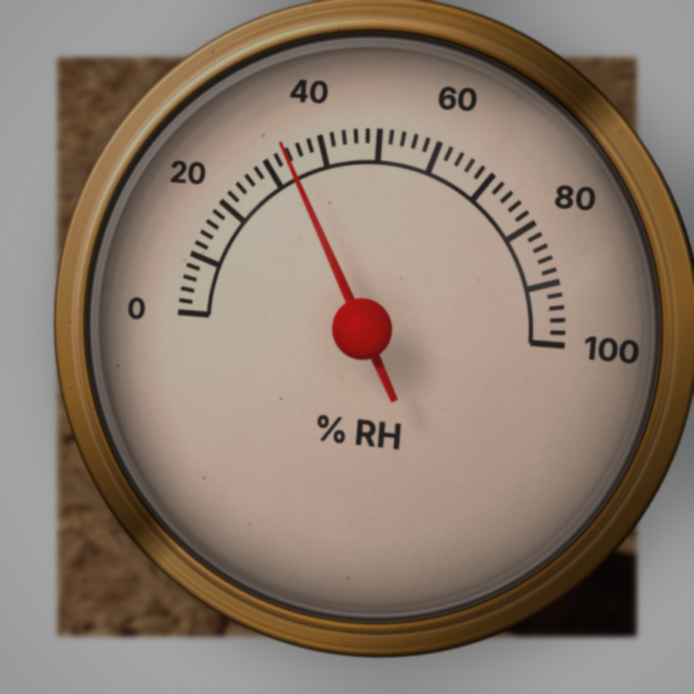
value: 34%
